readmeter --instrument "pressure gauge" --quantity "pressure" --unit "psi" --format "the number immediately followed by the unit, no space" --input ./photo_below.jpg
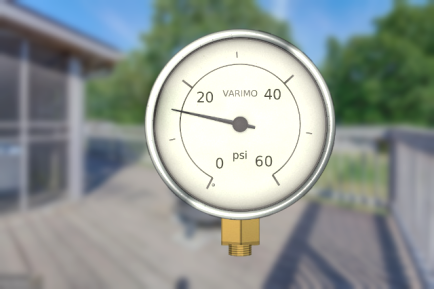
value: 15psi
